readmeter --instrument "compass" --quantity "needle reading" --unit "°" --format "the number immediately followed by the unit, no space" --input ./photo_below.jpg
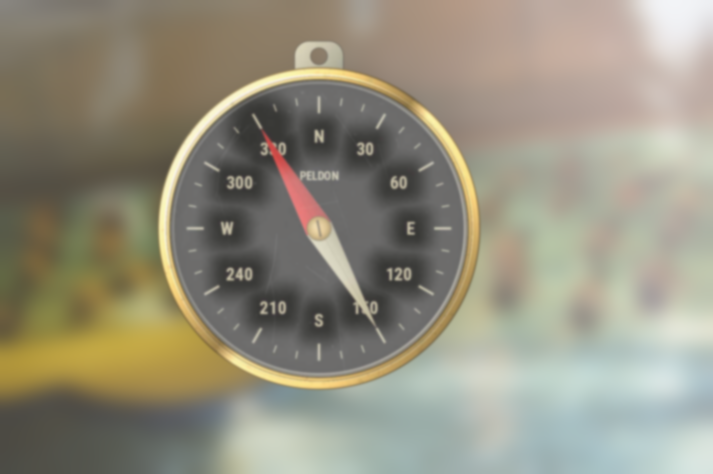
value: 330°
